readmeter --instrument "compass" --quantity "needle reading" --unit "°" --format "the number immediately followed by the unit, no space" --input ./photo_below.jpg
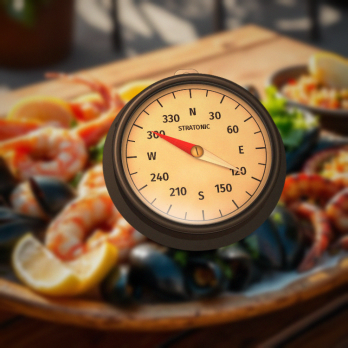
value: 300°
